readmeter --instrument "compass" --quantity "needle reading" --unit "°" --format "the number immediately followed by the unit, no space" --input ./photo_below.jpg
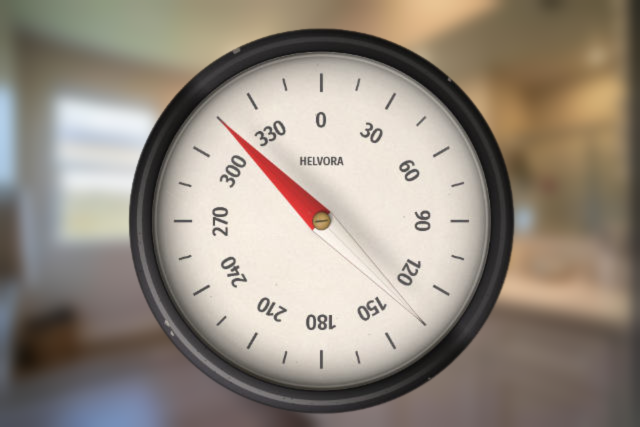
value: 315°
